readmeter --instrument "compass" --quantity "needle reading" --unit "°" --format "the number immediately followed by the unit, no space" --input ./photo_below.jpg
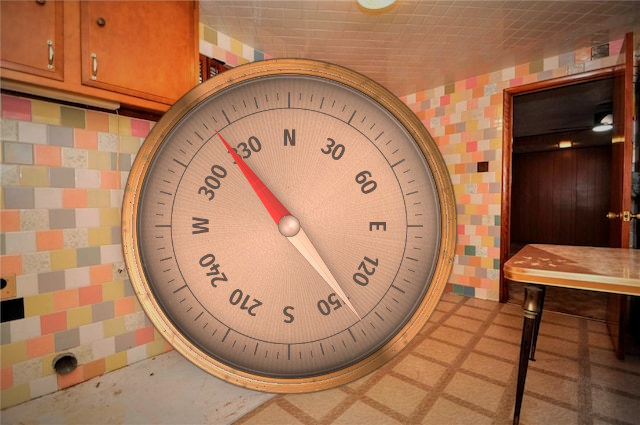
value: 322.5°
